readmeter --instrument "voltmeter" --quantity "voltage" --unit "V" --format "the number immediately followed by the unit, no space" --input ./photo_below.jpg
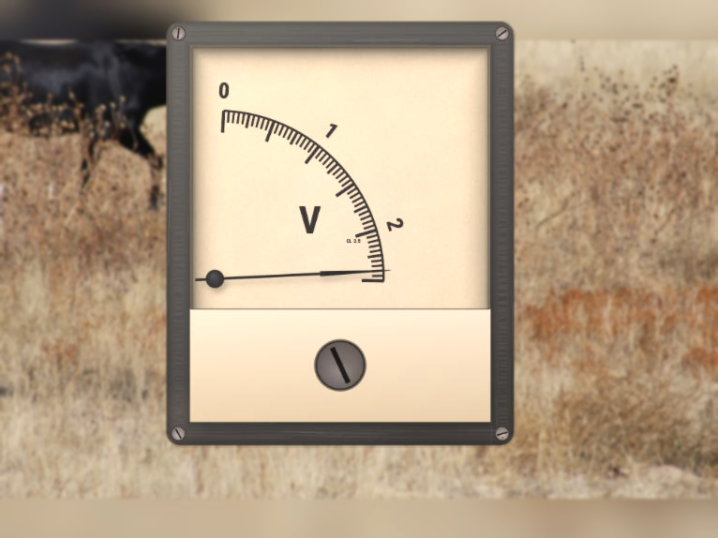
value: 2.4V
